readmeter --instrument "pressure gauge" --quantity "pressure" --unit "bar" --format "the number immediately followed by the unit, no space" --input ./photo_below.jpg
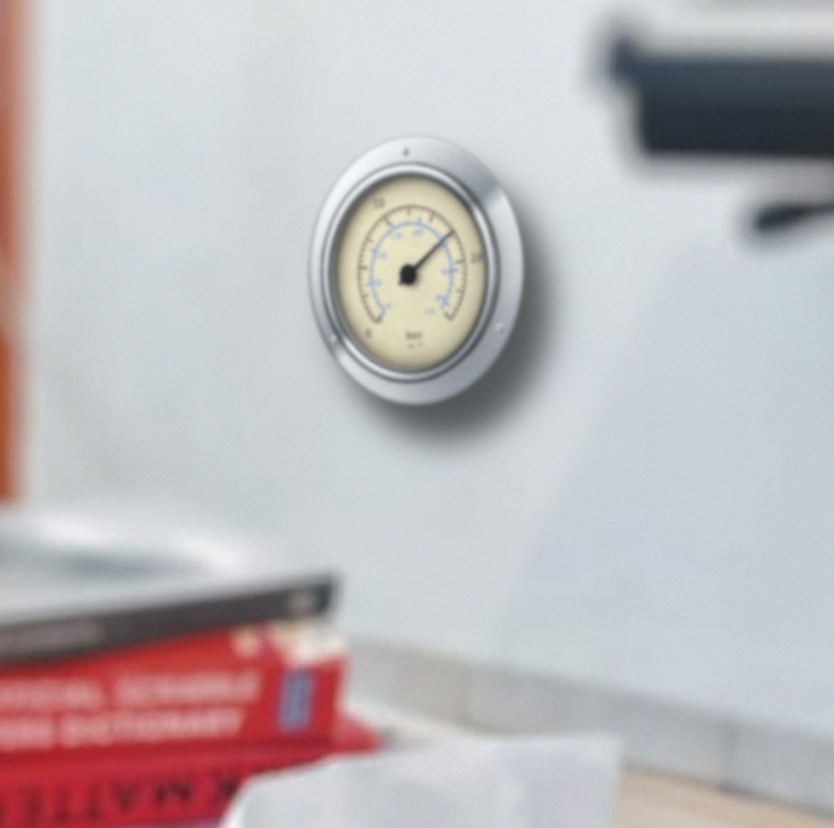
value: 17.5bar
